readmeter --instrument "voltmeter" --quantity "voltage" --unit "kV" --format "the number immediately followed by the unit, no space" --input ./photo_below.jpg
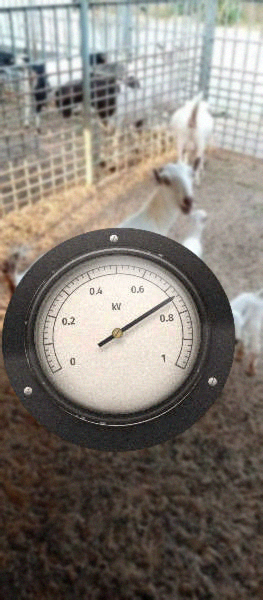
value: 0.74kV
